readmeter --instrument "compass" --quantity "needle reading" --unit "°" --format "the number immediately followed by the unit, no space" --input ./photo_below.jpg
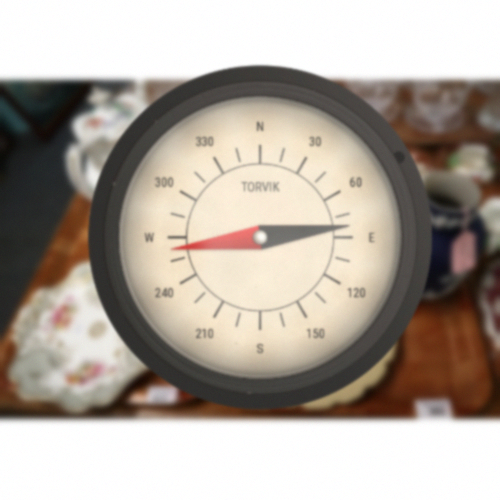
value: 262.5°
